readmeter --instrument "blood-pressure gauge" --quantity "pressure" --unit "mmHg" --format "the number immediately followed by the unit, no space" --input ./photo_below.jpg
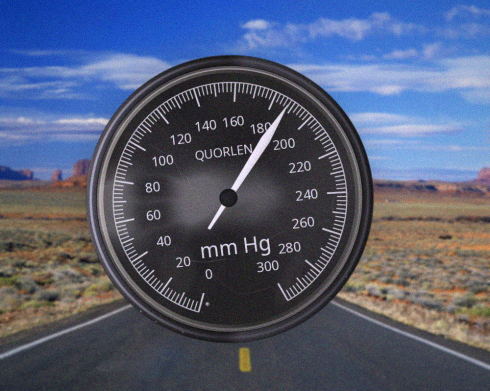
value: 188mmHg
